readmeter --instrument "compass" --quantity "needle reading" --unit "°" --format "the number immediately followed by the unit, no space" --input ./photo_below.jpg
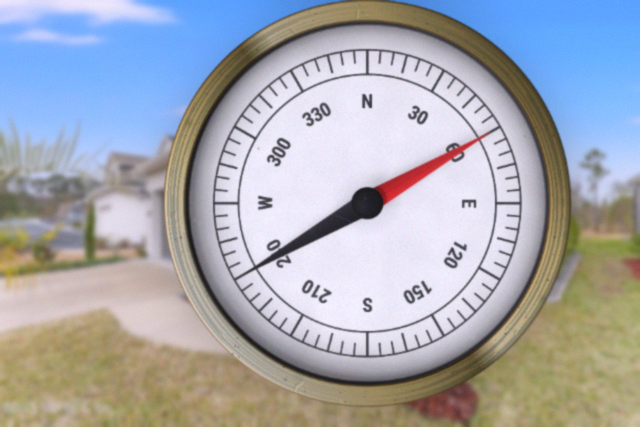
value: 60°
